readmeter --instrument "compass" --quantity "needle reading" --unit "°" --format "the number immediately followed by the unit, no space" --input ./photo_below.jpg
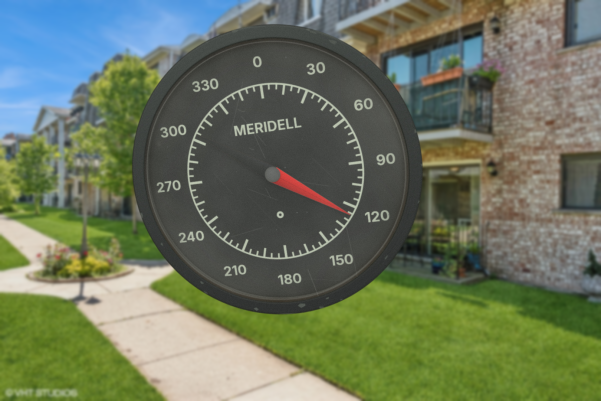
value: 125°
